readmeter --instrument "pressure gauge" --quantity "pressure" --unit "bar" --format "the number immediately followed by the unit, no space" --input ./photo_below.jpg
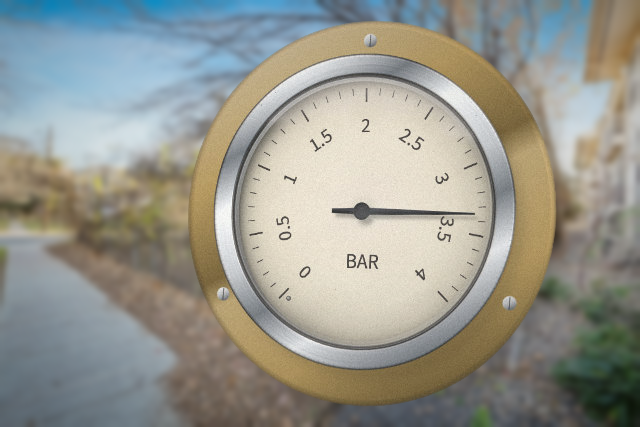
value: 3.35bar
